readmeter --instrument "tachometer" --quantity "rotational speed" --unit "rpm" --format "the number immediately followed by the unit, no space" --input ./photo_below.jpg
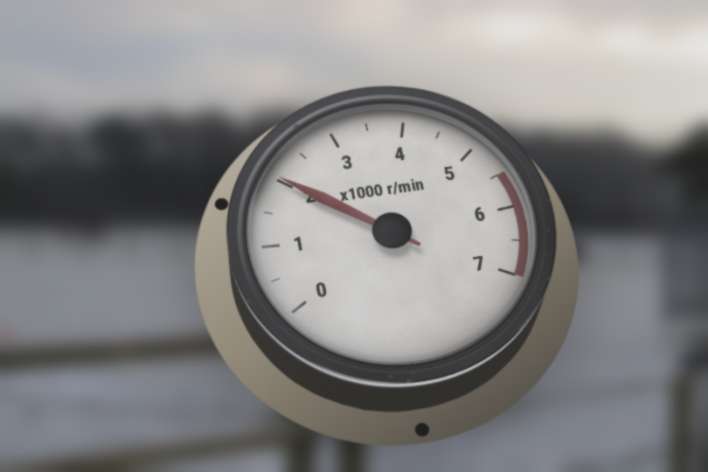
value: 2000rpm
